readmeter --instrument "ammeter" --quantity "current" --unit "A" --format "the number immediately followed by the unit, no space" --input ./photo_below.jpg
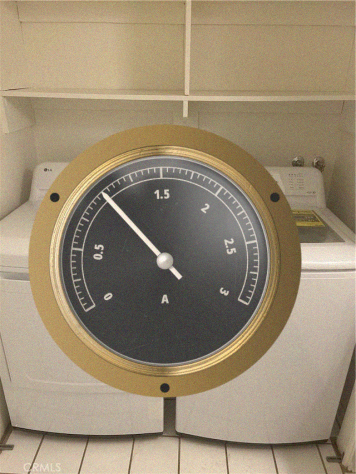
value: 1A
